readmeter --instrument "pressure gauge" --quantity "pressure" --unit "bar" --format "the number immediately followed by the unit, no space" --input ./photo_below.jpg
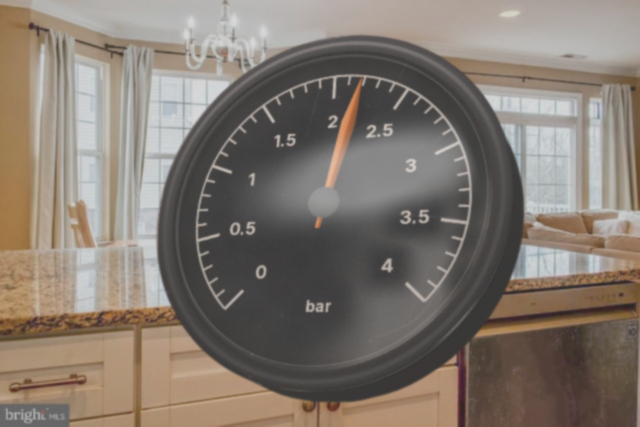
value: 2.2bar
